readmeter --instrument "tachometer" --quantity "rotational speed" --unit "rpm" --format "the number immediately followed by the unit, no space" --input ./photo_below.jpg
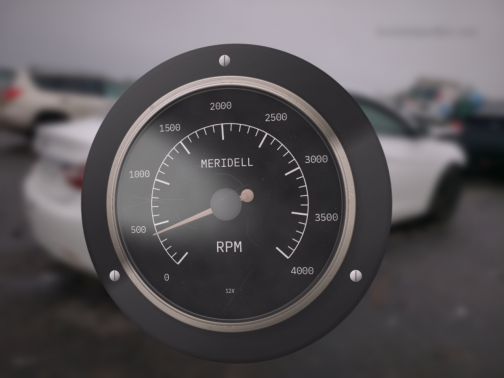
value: 400rpm
